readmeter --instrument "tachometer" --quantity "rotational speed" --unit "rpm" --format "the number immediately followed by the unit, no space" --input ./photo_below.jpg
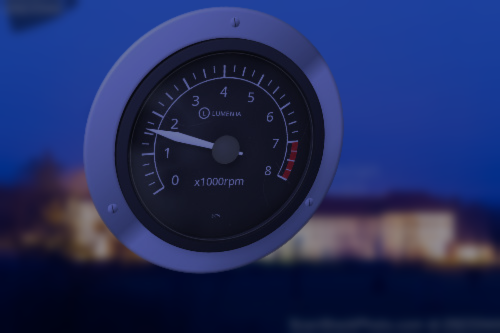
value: 1625rpm
